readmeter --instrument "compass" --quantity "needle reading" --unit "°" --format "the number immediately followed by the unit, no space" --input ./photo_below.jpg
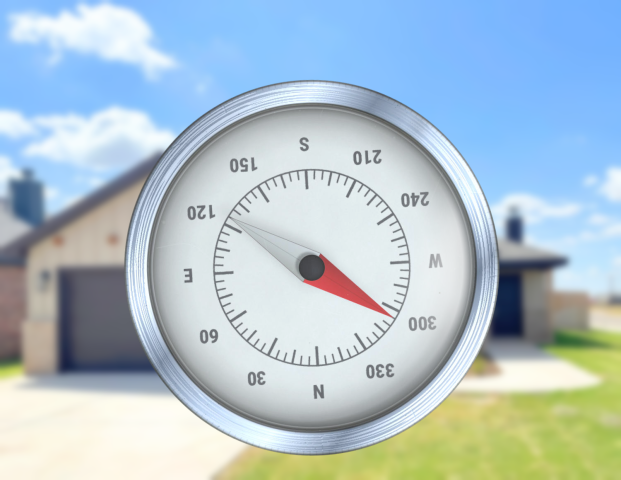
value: 305°
